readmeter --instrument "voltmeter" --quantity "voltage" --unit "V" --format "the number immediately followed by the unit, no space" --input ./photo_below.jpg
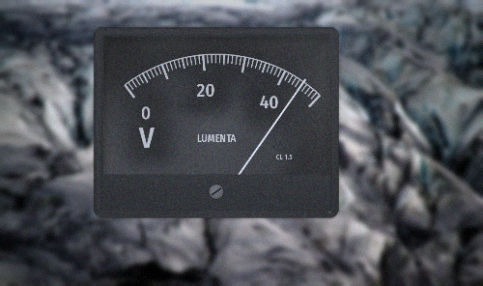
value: 45V
